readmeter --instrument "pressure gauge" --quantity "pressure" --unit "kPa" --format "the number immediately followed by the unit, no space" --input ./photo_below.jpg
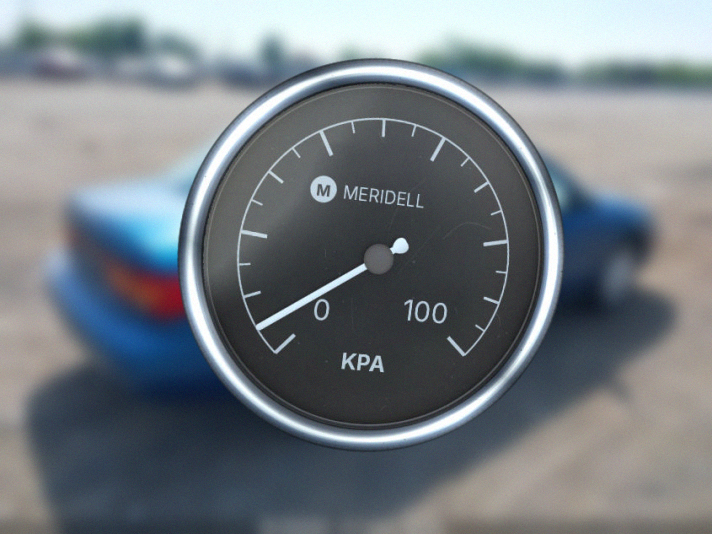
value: 5kPa
